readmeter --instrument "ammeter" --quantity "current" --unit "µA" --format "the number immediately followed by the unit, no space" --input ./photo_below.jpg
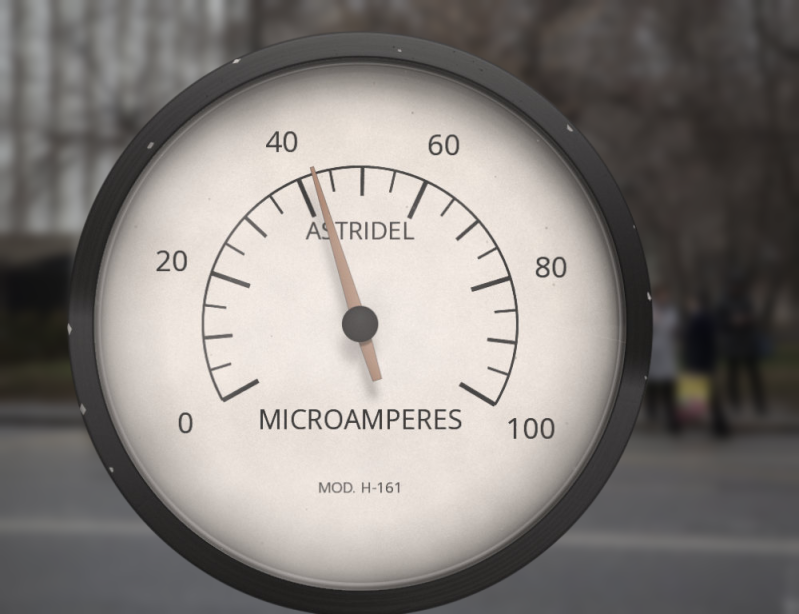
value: 42.5µA
